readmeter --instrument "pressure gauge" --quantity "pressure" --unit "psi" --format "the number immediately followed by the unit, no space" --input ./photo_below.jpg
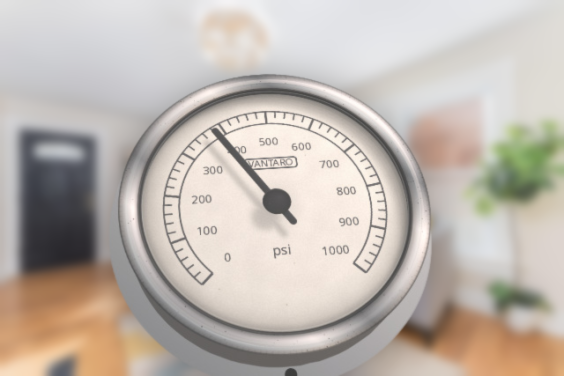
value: 380psi
